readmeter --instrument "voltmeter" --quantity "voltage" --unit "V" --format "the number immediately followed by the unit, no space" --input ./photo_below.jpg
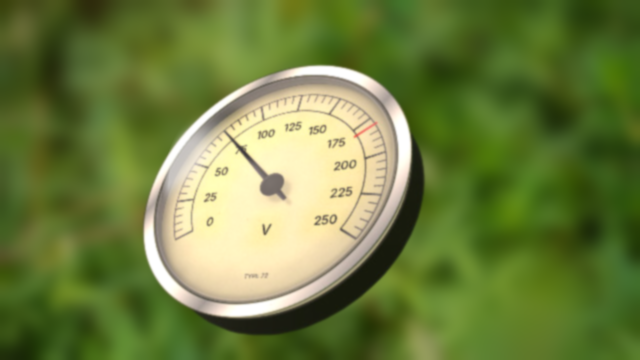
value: 75V
